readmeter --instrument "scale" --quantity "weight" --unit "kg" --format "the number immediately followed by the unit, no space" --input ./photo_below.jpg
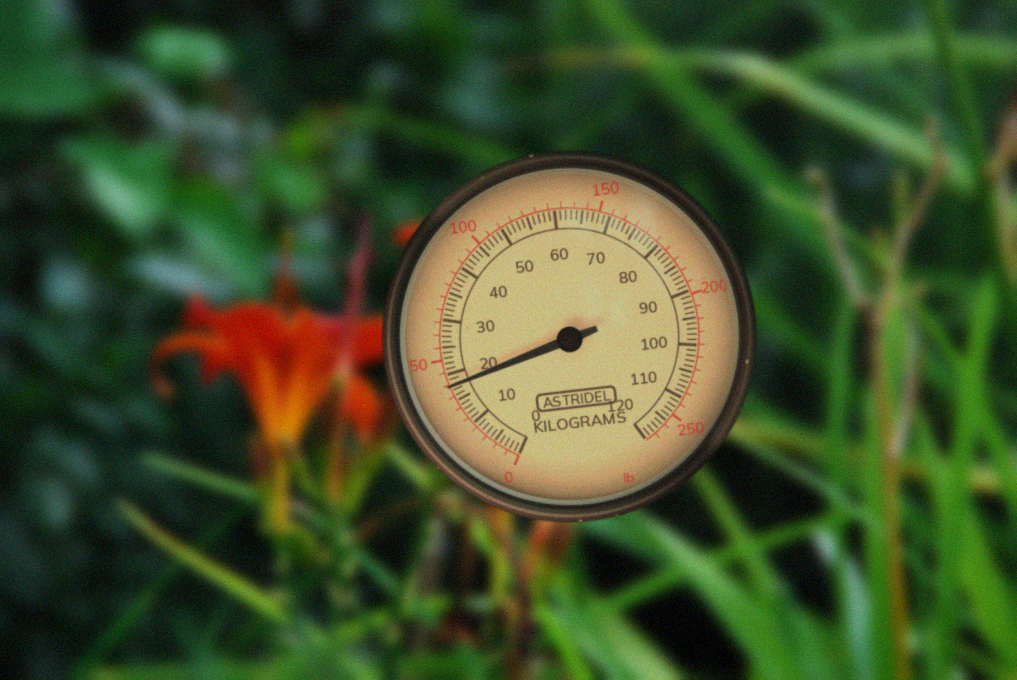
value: 18kg
